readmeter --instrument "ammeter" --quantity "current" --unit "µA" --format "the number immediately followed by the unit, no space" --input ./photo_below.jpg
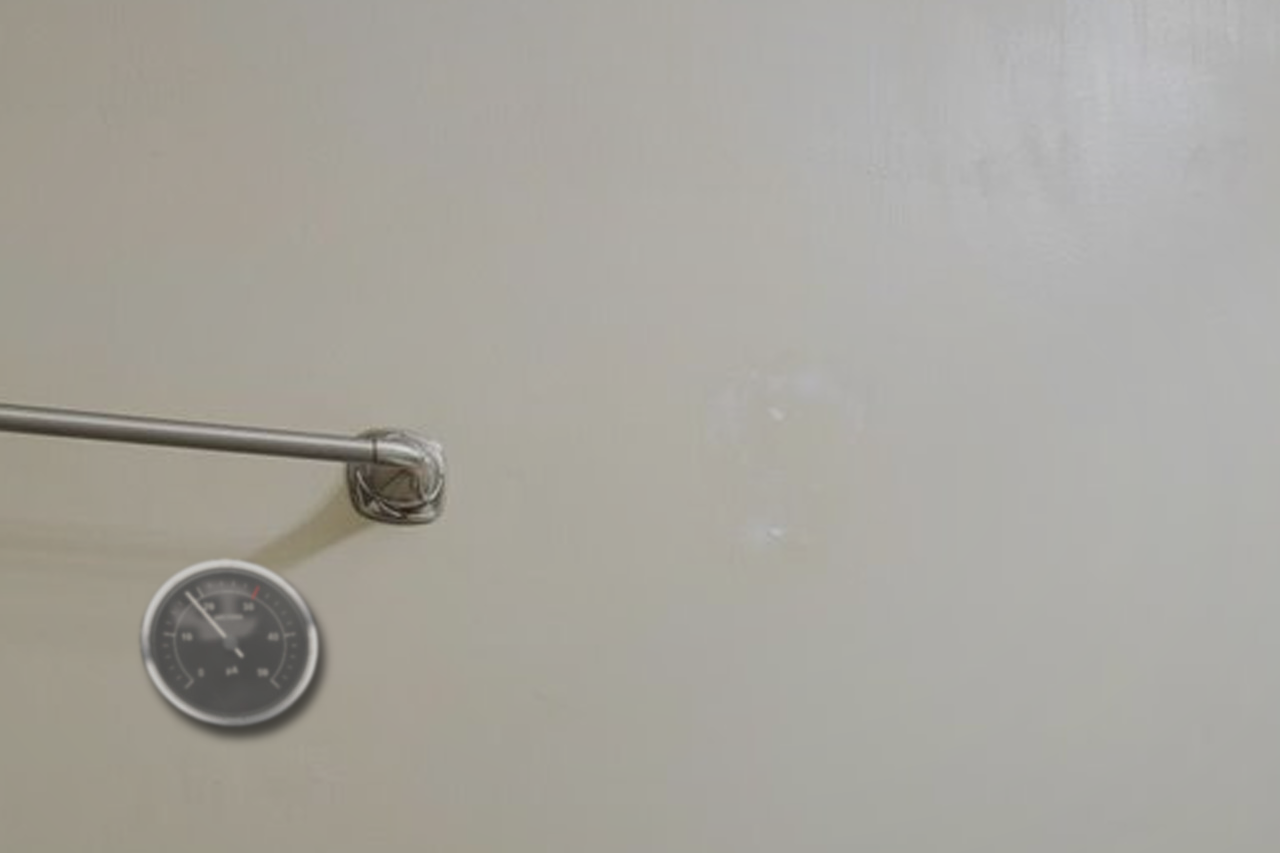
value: 18µA
